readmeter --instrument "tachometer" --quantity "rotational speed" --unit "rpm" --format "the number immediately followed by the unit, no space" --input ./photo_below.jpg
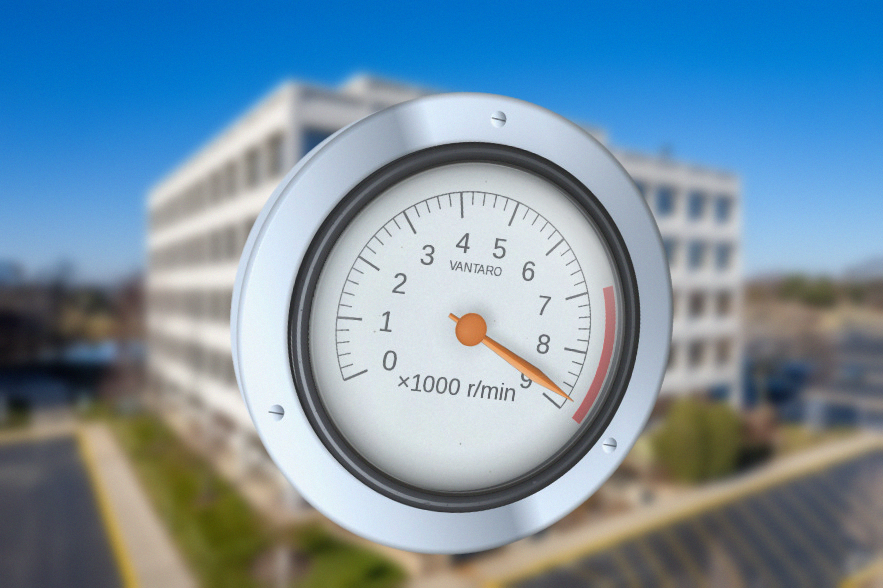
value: 8800rpm
